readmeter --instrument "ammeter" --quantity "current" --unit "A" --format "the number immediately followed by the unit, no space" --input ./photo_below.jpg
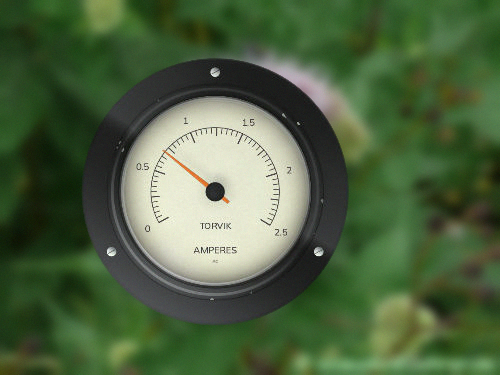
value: 0.7A
